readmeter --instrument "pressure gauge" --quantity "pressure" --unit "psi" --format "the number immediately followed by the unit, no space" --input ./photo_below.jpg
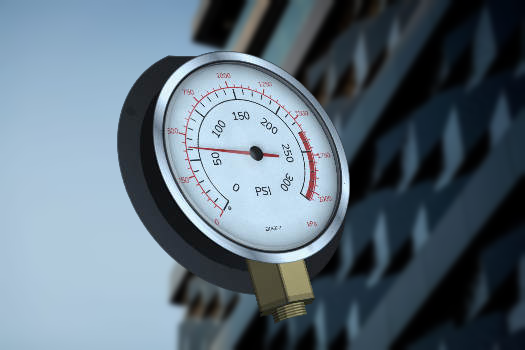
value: 60psi
